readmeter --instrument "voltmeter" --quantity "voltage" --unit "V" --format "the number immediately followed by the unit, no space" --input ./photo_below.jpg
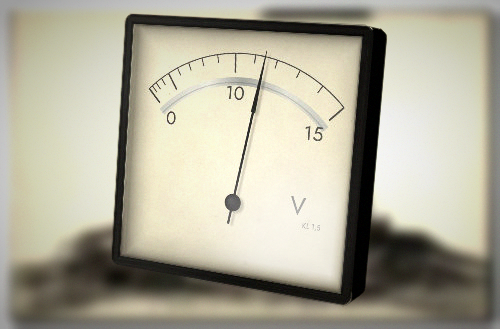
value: 11.5V
